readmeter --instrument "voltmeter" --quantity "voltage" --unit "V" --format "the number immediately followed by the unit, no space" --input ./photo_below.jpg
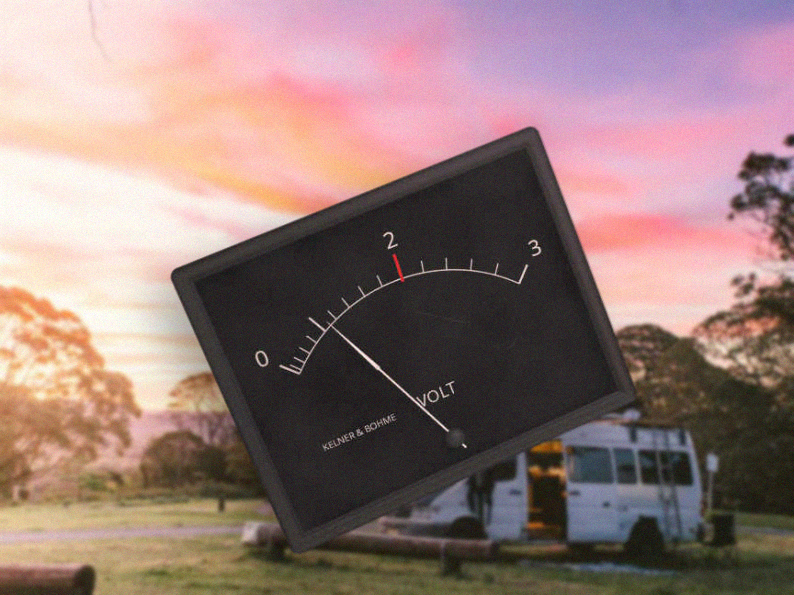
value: 1.1V
